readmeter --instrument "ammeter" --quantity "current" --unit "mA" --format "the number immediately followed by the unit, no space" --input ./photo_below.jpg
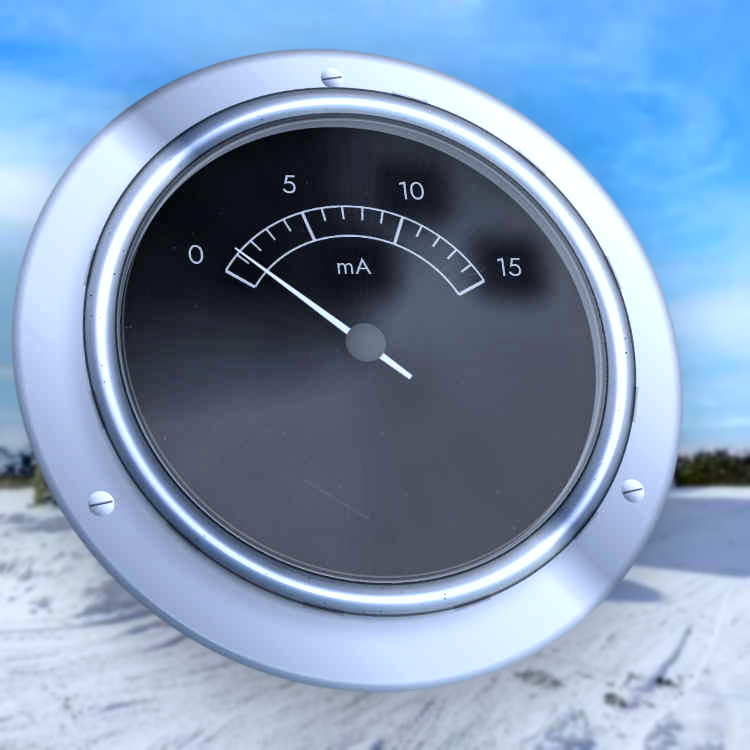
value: 1mA
